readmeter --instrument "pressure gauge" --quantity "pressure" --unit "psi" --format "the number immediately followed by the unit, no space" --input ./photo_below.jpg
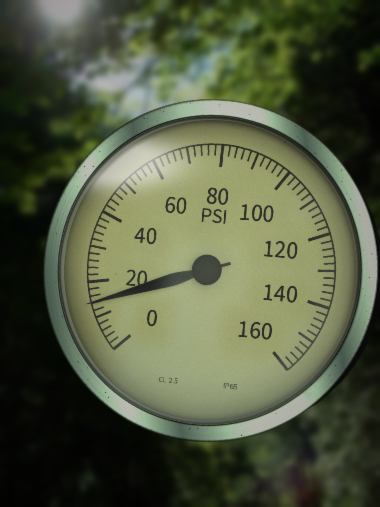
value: 14psi
